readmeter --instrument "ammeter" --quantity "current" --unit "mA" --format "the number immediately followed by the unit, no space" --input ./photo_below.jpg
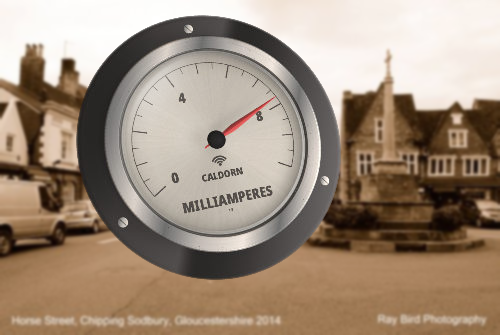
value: 7.75mA
